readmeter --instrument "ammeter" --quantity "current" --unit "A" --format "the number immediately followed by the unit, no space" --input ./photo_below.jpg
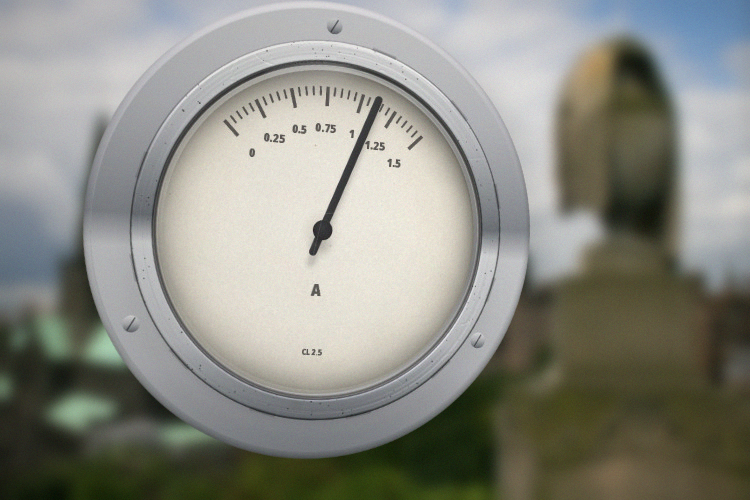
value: 1.1A
